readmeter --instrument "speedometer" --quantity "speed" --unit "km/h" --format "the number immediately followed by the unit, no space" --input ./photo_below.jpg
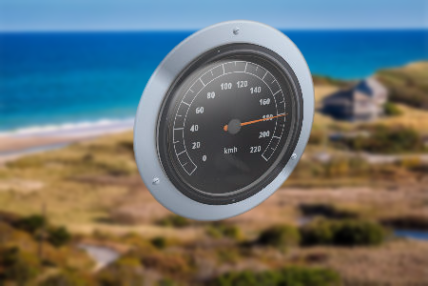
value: 180km/h
